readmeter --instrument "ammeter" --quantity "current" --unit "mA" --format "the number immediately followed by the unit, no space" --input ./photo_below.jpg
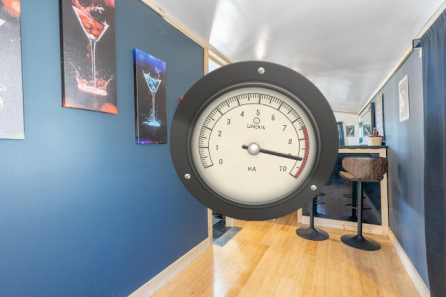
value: 9mA
